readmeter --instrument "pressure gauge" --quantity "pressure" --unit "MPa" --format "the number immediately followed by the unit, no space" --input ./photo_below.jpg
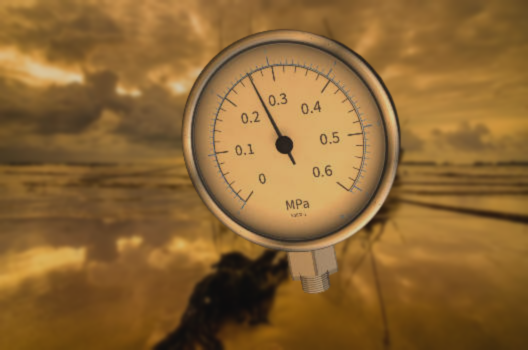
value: 0.26MPa
